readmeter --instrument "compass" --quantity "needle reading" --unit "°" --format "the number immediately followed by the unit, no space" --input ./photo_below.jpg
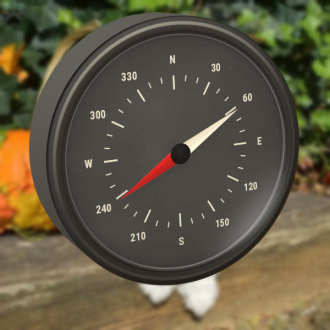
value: 240°
